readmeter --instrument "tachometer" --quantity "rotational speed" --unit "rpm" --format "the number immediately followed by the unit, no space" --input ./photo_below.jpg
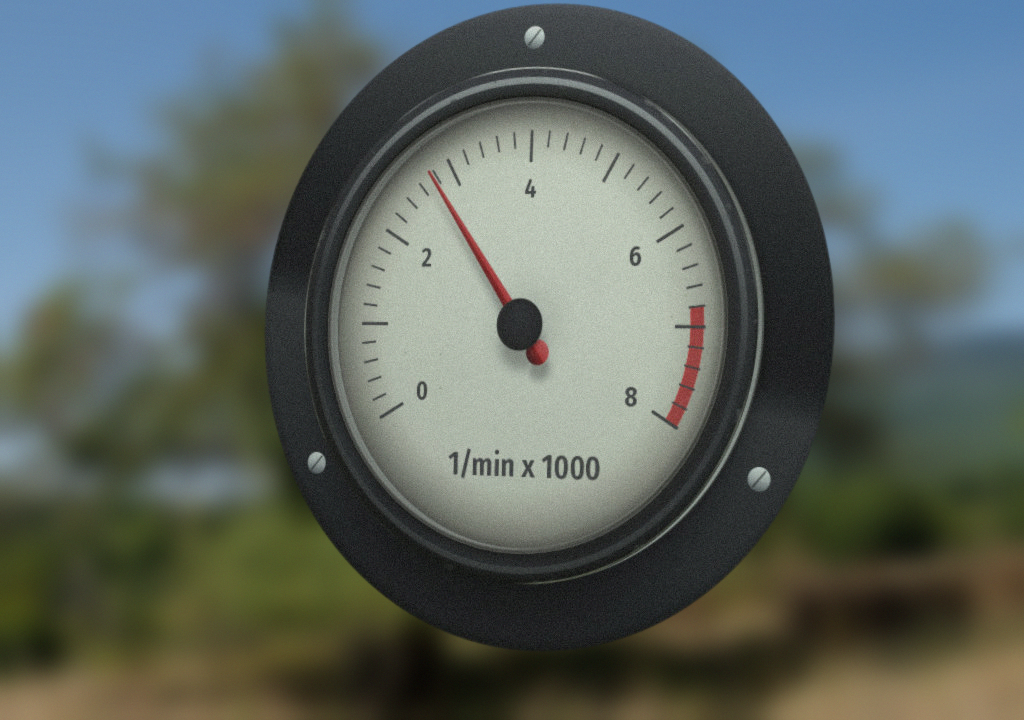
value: 2800rpm
